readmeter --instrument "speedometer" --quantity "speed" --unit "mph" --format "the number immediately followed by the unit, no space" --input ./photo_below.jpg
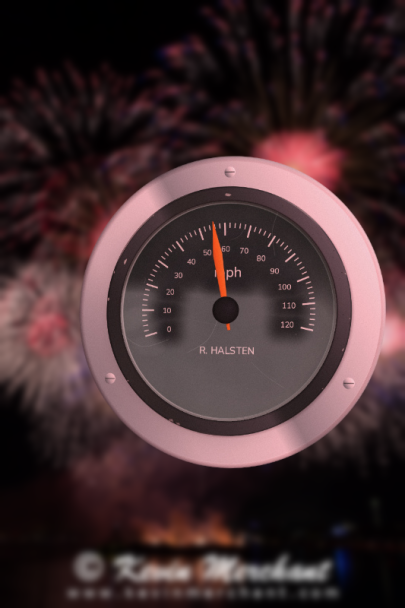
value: 56mph
